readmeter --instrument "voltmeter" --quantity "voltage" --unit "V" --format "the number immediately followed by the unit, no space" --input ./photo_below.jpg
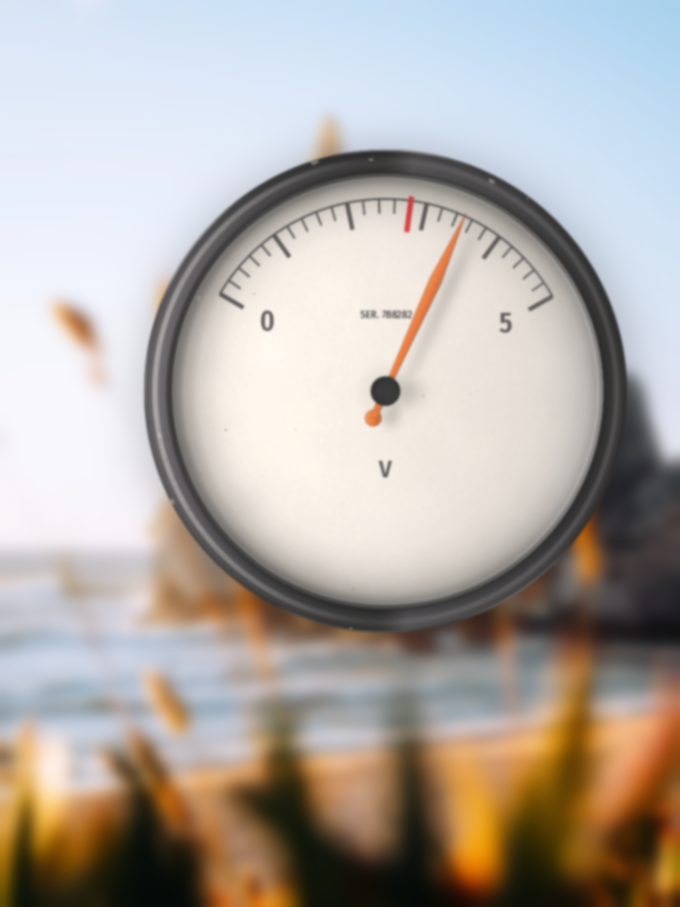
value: 3.5V
